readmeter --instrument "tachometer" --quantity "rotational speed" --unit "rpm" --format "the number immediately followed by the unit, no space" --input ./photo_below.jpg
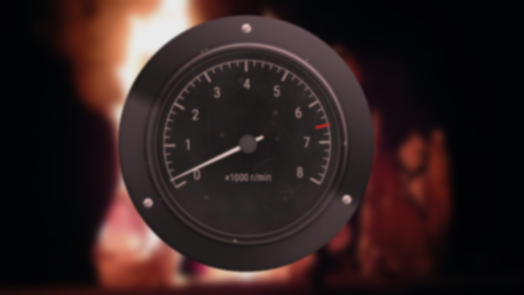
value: 200rpm
